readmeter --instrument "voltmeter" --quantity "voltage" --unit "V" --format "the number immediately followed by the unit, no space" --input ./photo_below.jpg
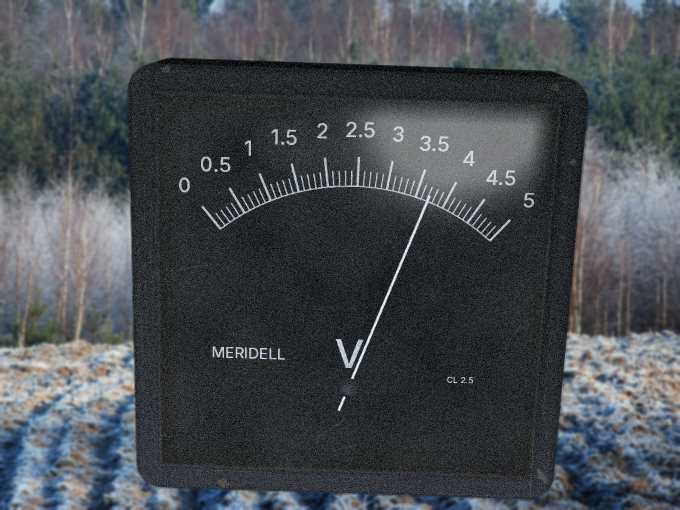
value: 3.7V
